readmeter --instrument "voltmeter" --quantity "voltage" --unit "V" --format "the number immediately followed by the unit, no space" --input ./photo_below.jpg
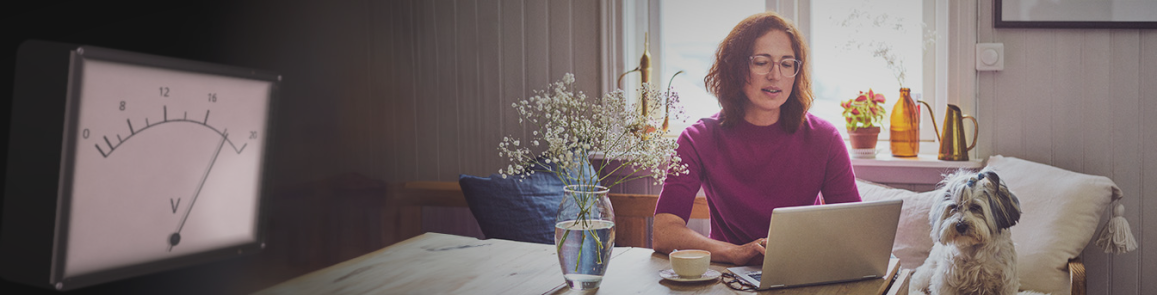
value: 18V
